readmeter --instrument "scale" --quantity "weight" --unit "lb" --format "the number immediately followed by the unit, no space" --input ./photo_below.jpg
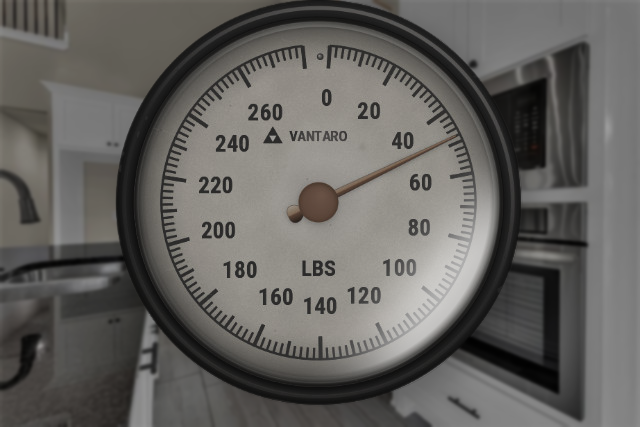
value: 48lb
